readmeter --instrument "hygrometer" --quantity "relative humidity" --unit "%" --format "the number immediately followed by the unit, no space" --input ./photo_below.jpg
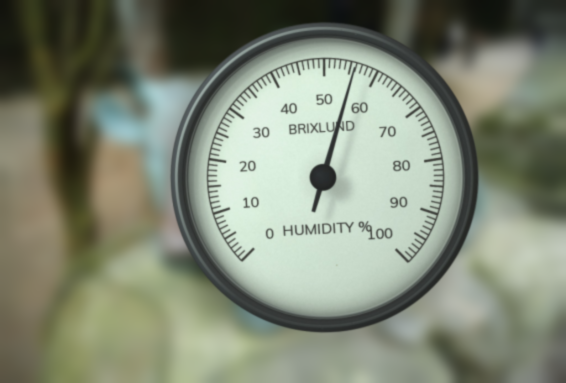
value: 56%
